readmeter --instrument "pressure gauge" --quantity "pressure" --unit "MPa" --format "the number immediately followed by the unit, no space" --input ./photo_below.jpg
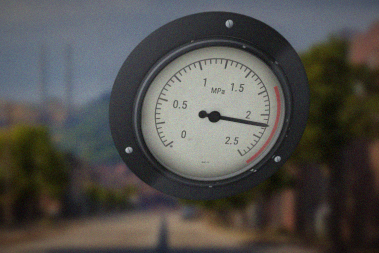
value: 2.1MPa
